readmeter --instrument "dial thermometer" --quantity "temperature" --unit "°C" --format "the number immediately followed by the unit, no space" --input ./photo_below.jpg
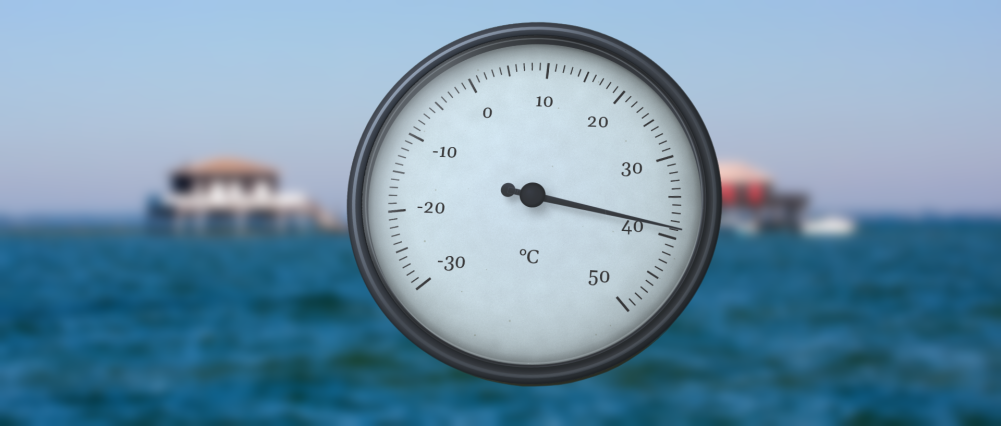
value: 39°C
